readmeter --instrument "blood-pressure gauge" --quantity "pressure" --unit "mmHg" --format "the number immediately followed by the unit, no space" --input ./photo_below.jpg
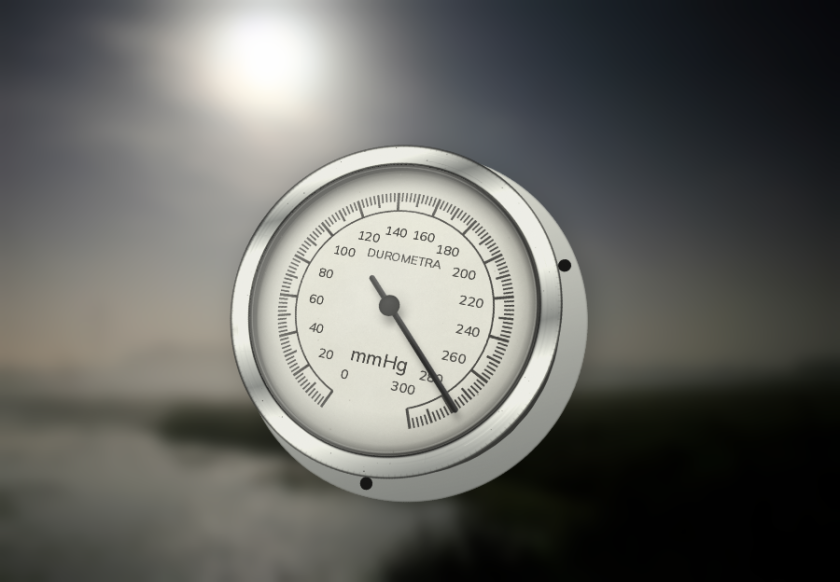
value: 278mmHg
